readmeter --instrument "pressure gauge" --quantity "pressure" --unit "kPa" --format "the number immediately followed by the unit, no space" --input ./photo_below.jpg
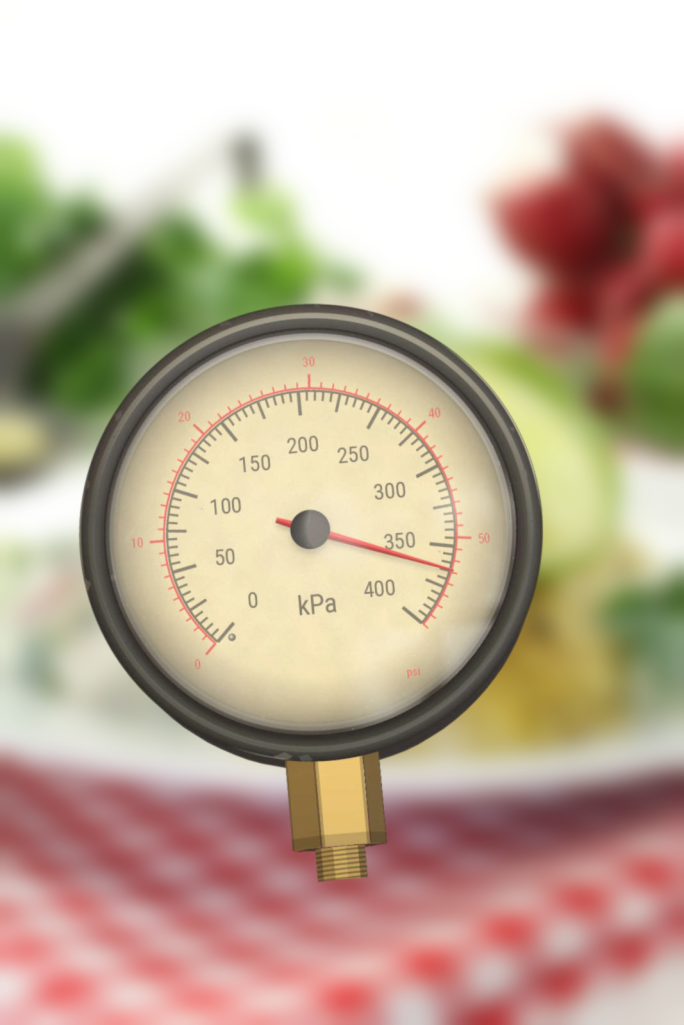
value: 365kPa
